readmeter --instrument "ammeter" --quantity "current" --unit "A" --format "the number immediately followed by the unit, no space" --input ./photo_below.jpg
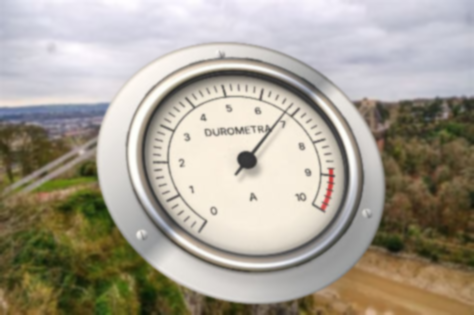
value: 6.8A
